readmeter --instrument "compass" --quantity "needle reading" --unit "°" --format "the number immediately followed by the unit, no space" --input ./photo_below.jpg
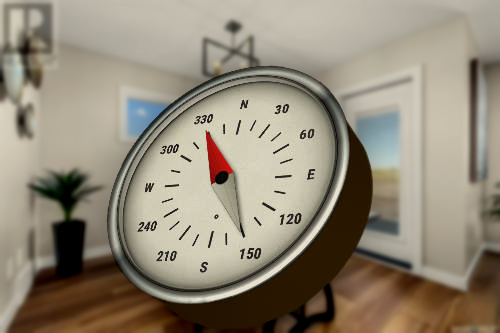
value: 330°
